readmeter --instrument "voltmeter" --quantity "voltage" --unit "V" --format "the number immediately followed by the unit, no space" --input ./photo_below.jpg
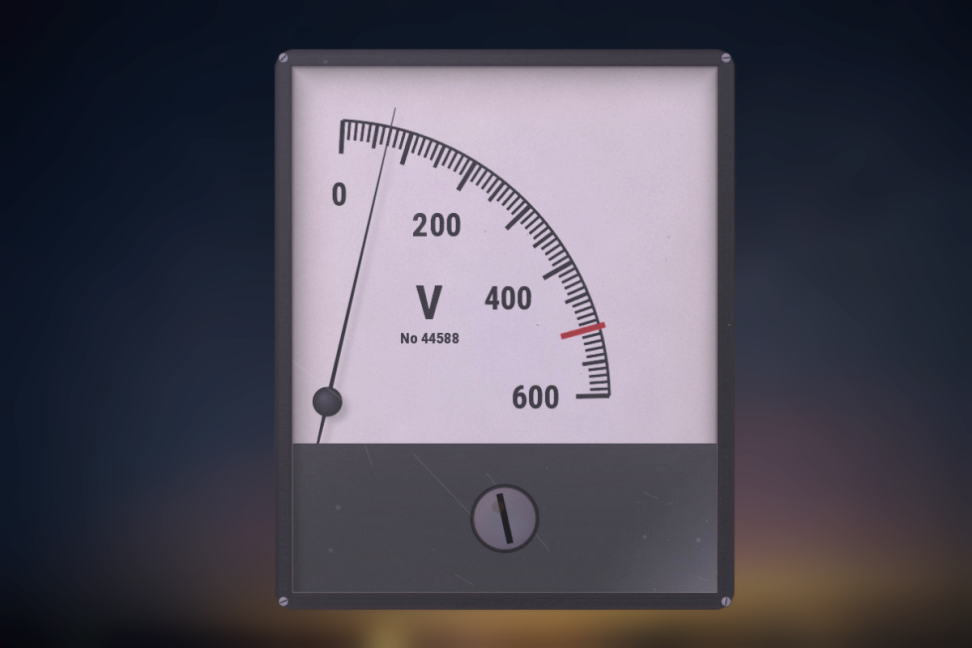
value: 70V
